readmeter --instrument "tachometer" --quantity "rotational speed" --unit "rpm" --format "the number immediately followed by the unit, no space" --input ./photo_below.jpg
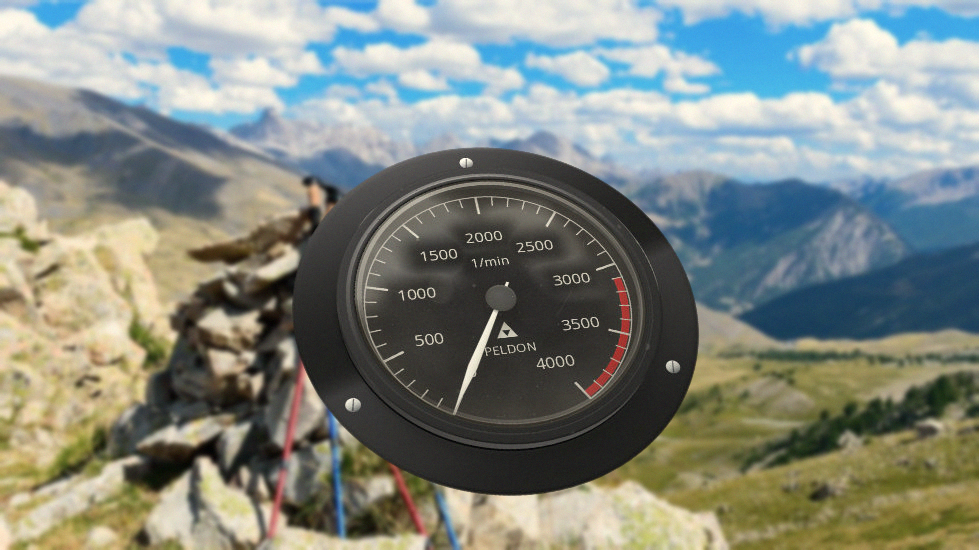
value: 0rpm
